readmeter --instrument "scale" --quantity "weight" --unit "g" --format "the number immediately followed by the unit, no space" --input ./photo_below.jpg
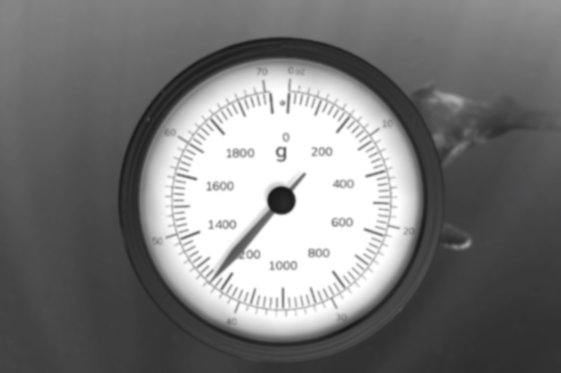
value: 1240g
